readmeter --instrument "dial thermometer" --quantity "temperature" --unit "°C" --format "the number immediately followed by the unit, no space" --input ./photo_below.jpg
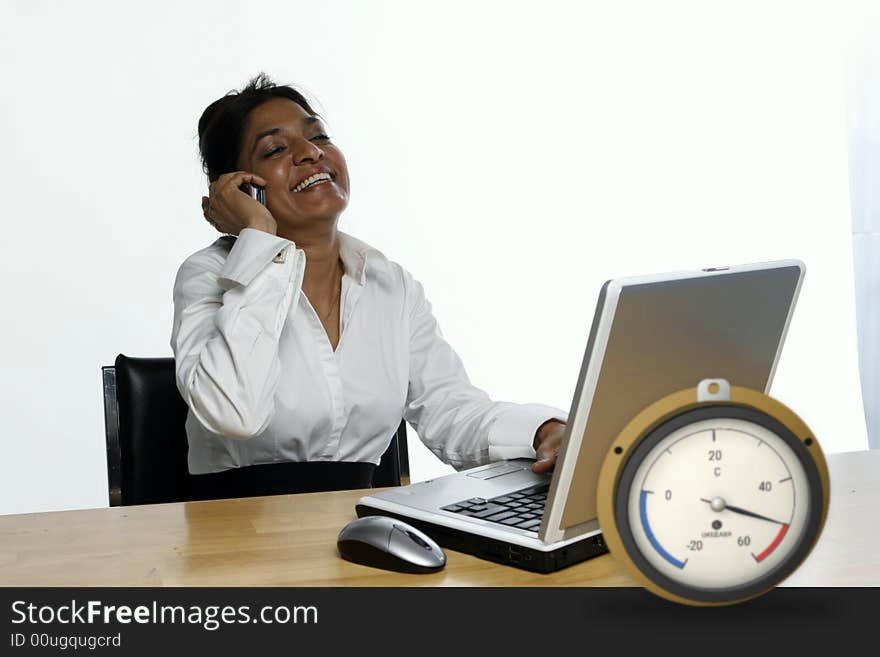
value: 50°C
